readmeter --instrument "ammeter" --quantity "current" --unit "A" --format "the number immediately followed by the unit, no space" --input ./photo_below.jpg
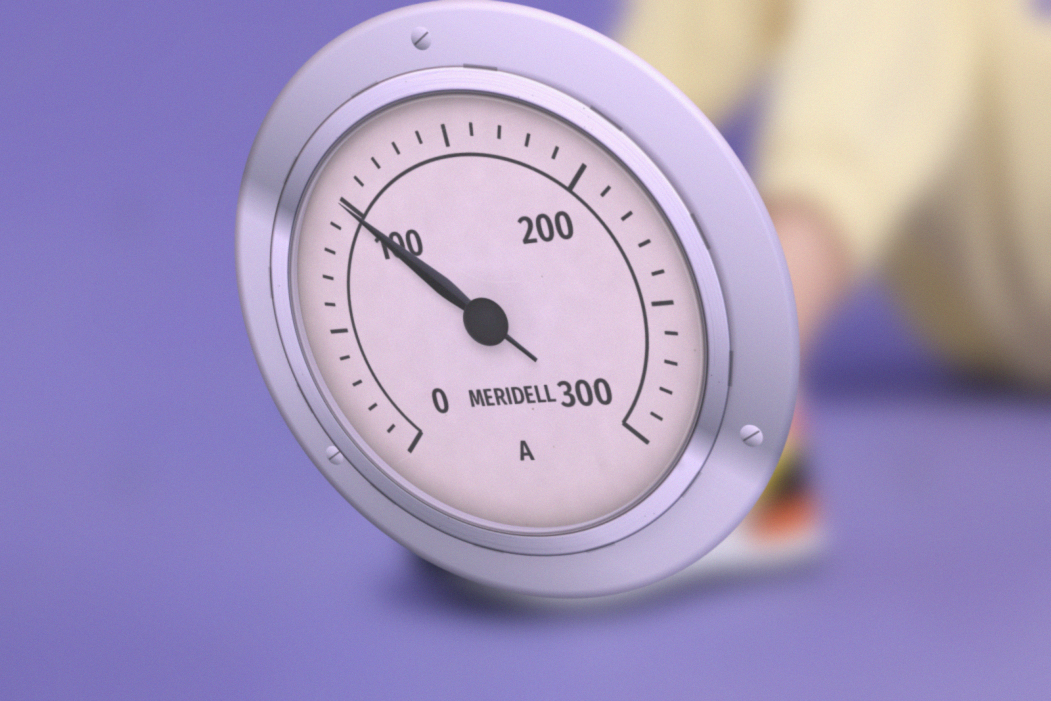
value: 100A
